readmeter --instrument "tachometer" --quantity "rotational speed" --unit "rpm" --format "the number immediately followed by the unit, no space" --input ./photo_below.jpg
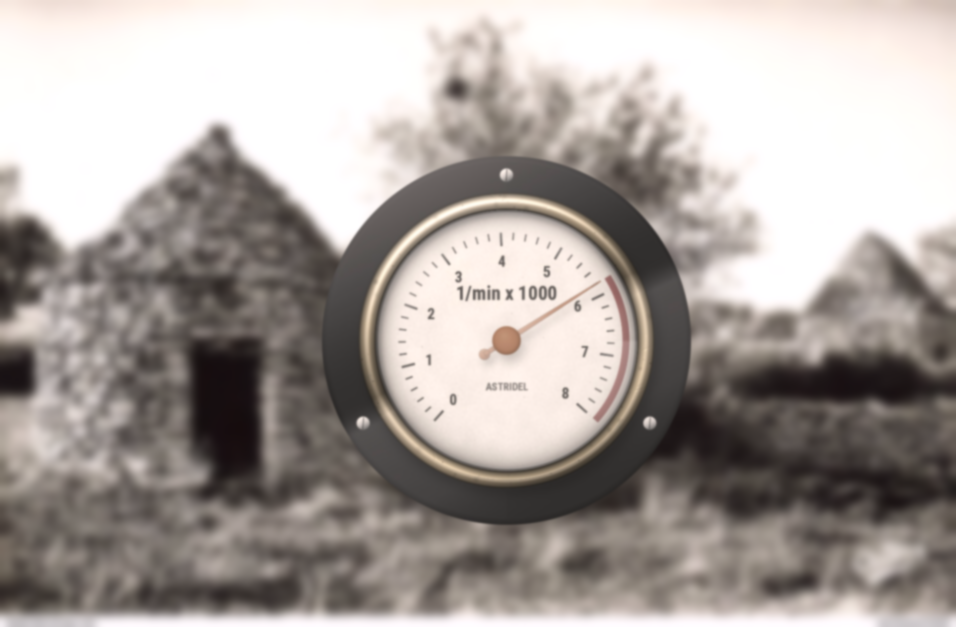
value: 5800rpm
